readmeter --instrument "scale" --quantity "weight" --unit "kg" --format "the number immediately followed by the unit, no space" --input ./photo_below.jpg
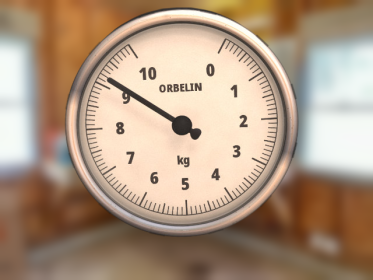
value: 9.2kg
